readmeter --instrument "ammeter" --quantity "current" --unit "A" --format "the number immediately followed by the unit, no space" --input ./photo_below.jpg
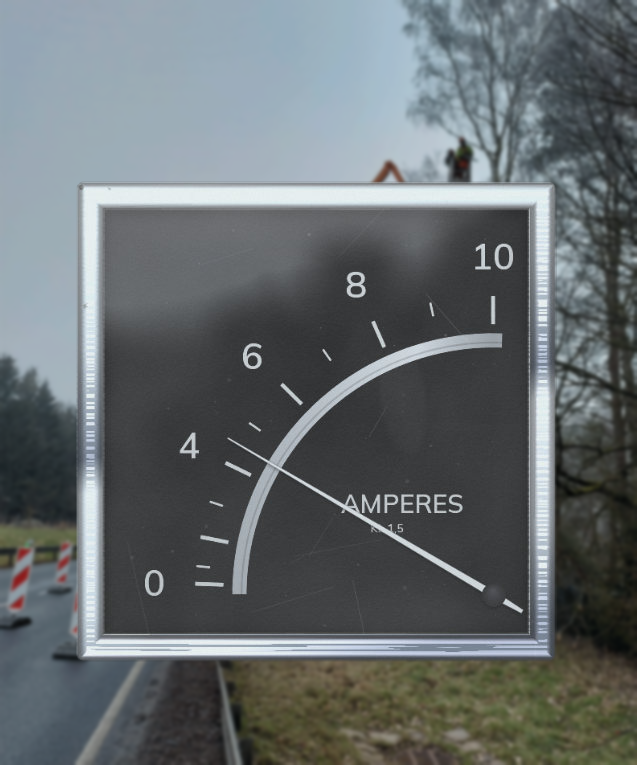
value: 4.5A
